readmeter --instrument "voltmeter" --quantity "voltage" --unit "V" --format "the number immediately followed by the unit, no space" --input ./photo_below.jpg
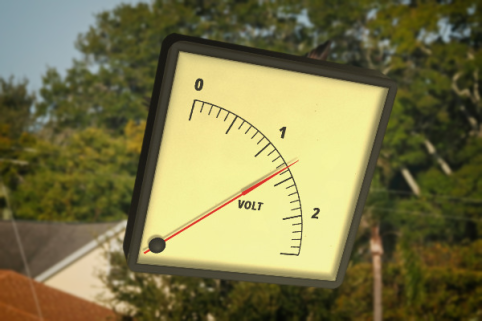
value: 1.35V
